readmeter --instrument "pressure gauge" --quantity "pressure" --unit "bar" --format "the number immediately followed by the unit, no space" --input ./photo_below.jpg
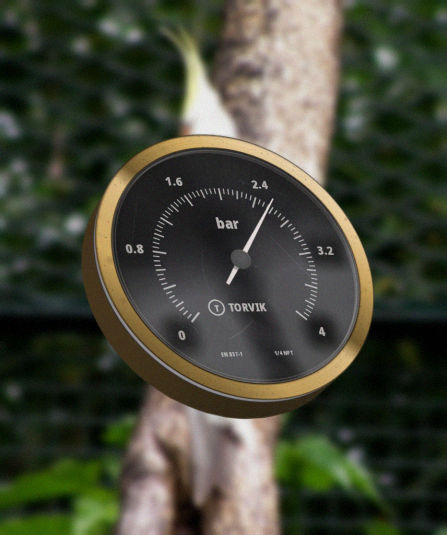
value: 2.55bar
